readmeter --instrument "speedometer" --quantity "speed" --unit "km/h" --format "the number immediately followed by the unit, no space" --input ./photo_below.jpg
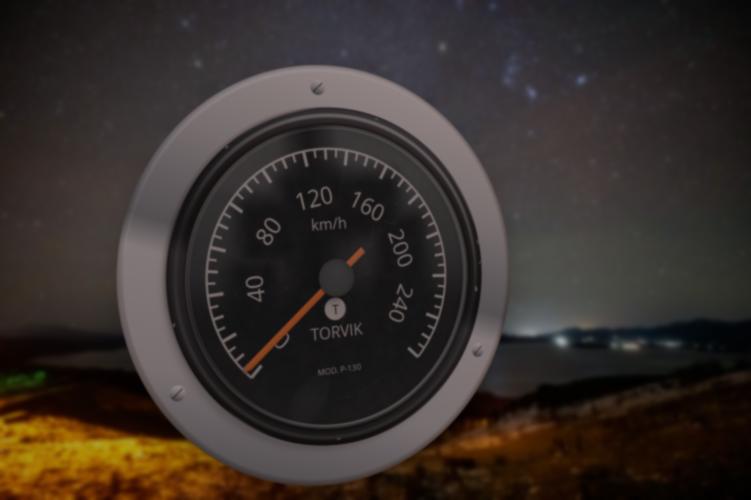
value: 5km/h
